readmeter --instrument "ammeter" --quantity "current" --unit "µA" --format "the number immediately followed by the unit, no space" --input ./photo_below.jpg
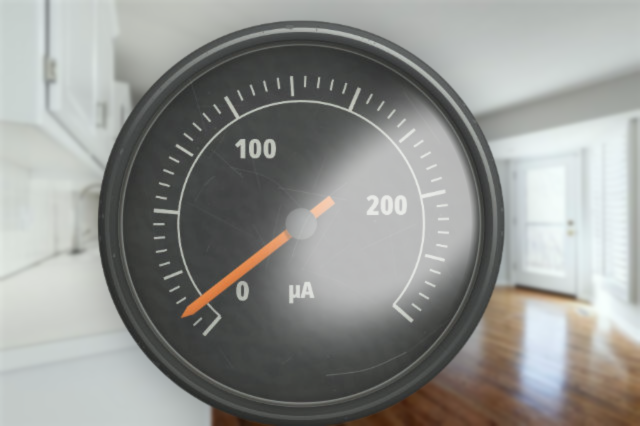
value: 10µA
